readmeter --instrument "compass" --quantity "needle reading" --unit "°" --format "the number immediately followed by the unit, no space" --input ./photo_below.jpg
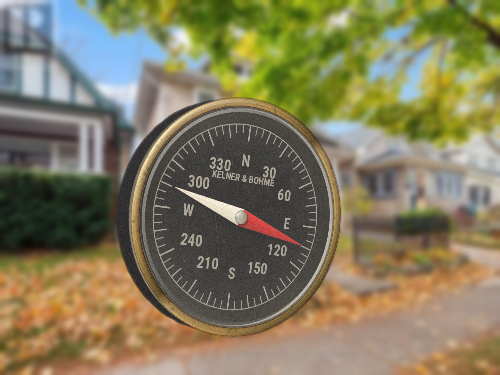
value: 105°
